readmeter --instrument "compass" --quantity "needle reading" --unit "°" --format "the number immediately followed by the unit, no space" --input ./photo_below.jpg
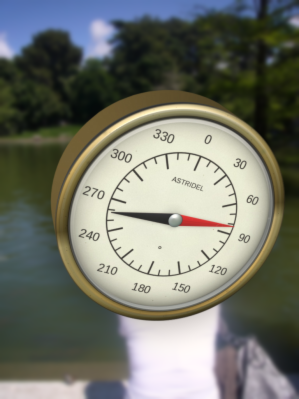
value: 80°
